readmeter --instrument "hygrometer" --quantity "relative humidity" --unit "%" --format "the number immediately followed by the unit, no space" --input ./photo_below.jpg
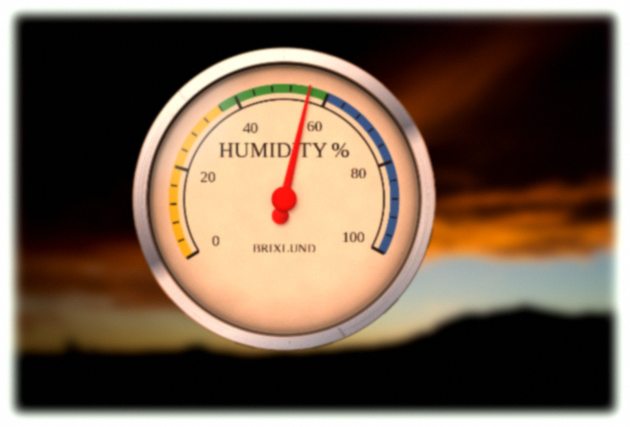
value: 56%
